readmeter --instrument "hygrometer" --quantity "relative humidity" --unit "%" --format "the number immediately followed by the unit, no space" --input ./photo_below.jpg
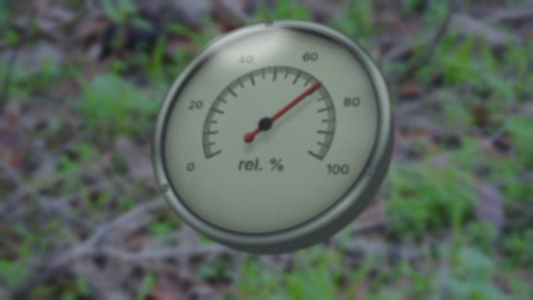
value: 70%
